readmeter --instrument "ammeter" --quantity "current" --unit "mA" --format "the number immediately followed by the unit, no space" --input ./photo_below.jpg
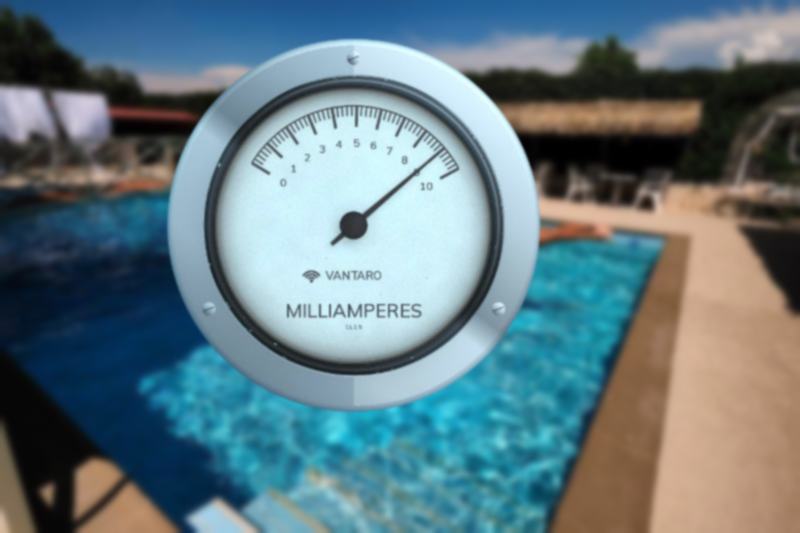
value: 9mA
